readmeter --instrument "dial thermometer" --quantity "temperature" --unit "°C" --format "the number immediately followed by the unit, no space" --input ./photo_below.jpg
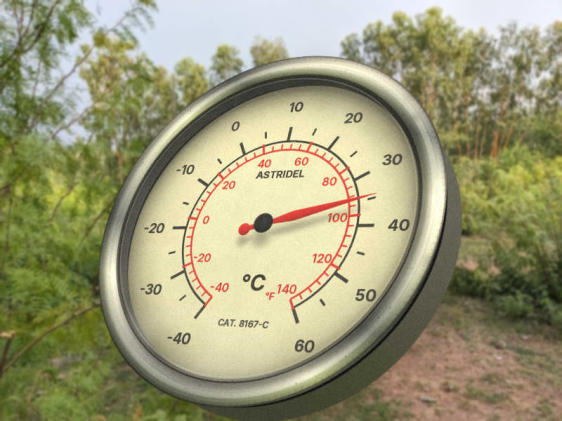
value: 35°C
